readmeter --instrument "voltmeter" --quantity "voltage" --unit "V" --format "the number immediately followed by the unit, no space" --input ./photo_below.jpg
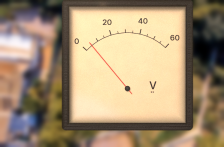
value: 5V
